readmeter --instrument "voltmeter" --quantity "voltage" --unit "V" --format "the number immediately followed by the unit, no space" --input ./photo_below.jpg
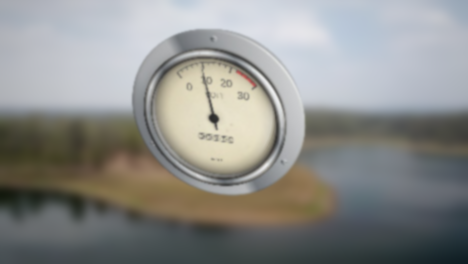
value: 10V
